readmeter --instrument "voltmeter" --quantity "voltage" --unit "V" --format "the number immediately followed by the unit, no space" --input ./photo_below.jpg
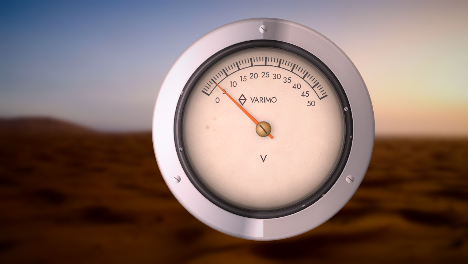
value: 5V
